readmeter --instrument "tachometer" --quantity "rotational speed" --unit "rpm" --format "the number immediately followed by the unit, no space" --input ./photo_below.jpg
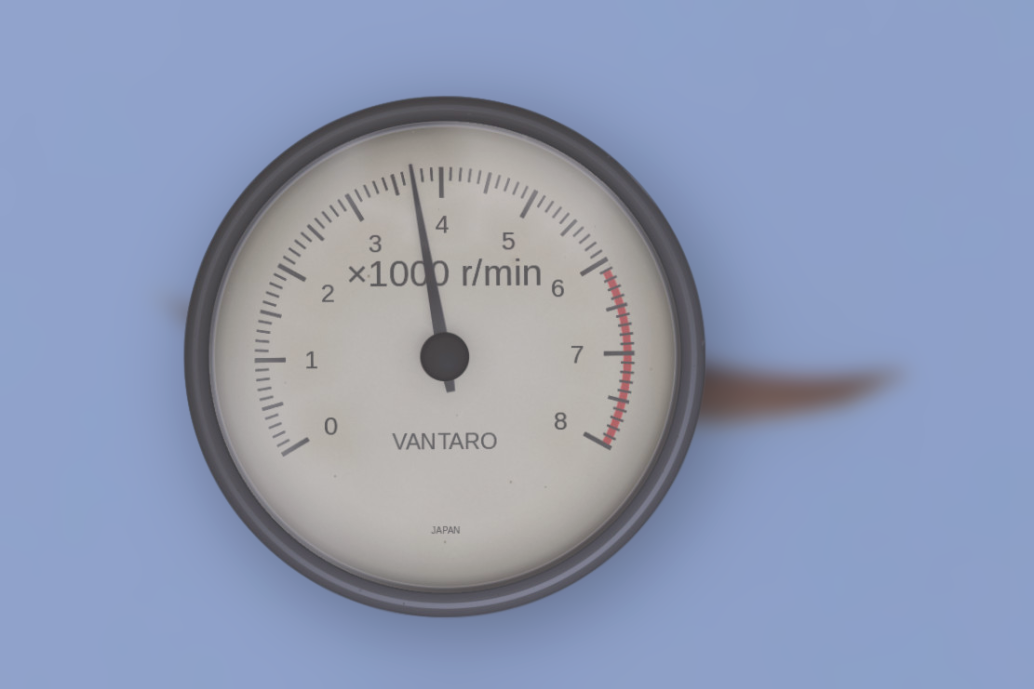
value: 3700rpm
